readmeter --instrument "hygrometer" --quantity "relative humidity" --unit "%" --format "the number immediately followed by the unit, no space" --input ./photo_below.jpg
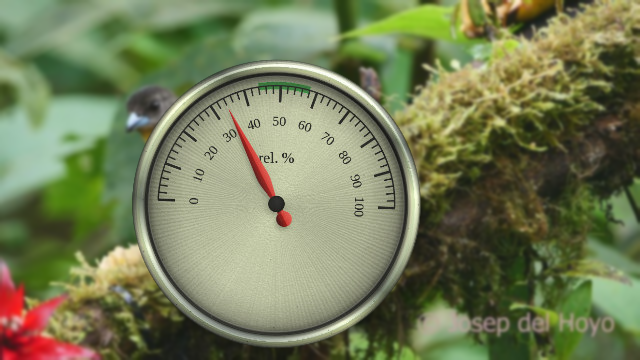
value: 34%
